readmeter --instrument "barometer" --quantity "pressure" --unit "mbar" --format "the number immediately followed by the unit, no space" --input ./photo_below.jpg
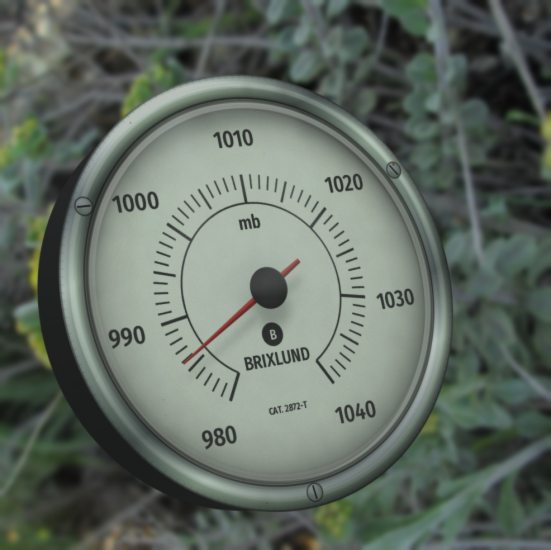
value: 986mbar
